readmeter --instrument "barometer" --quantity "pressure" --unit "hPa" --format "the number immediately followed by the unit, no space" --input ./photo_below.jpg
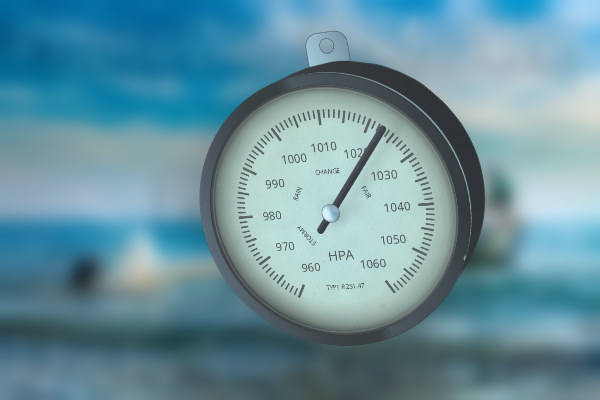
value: 1023hPa
